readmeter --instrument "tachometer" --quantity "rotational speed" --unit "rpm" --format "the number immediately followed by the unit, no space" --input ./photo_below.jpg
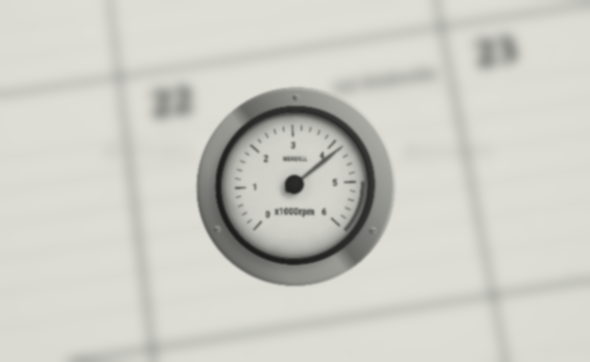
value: 4200rpm
